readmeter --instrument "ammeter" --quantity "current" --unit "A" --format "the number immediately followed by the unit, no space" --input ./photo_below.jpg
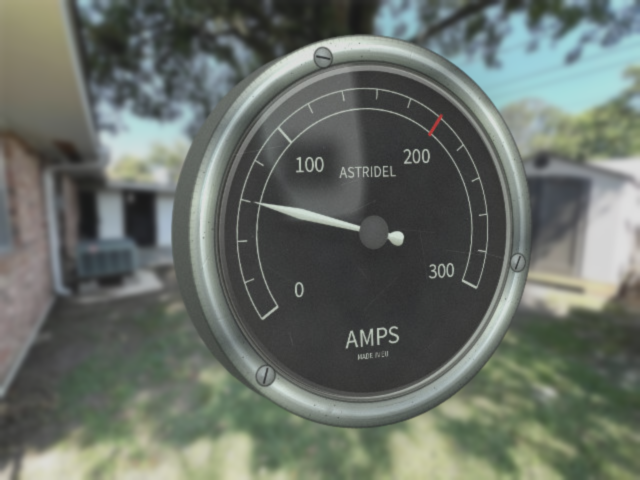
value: 60A
